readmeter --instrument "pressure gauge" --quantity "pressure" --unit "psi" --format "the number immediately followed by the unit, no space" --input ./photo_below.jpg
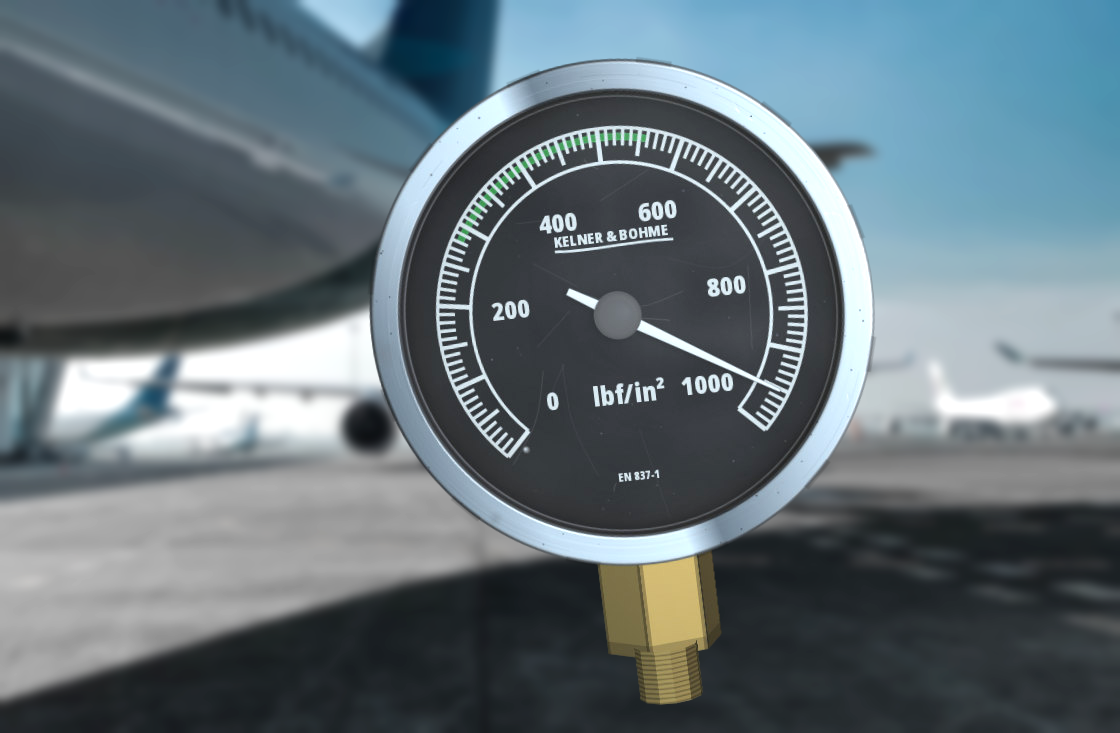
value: 950psi
